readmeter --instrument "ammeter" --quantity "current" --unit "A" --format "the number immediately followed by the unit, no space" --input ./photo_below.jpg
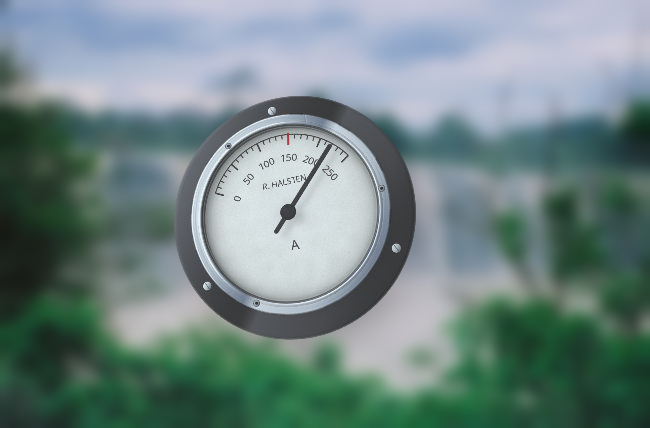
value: 220A
